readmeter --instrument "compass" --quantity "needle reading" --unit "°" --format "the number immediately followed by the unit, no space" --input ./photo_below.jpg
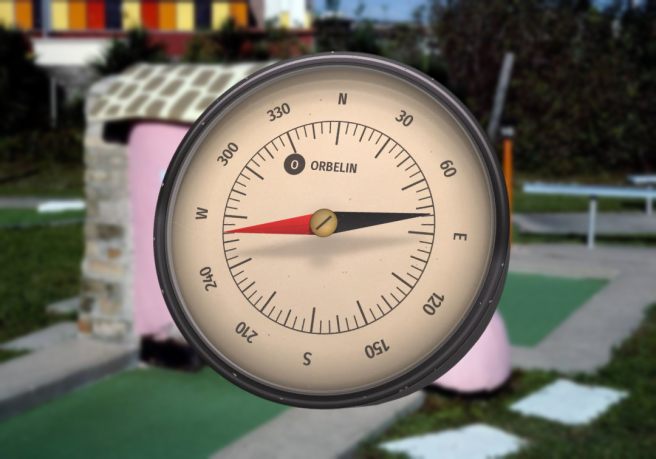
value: 260°
